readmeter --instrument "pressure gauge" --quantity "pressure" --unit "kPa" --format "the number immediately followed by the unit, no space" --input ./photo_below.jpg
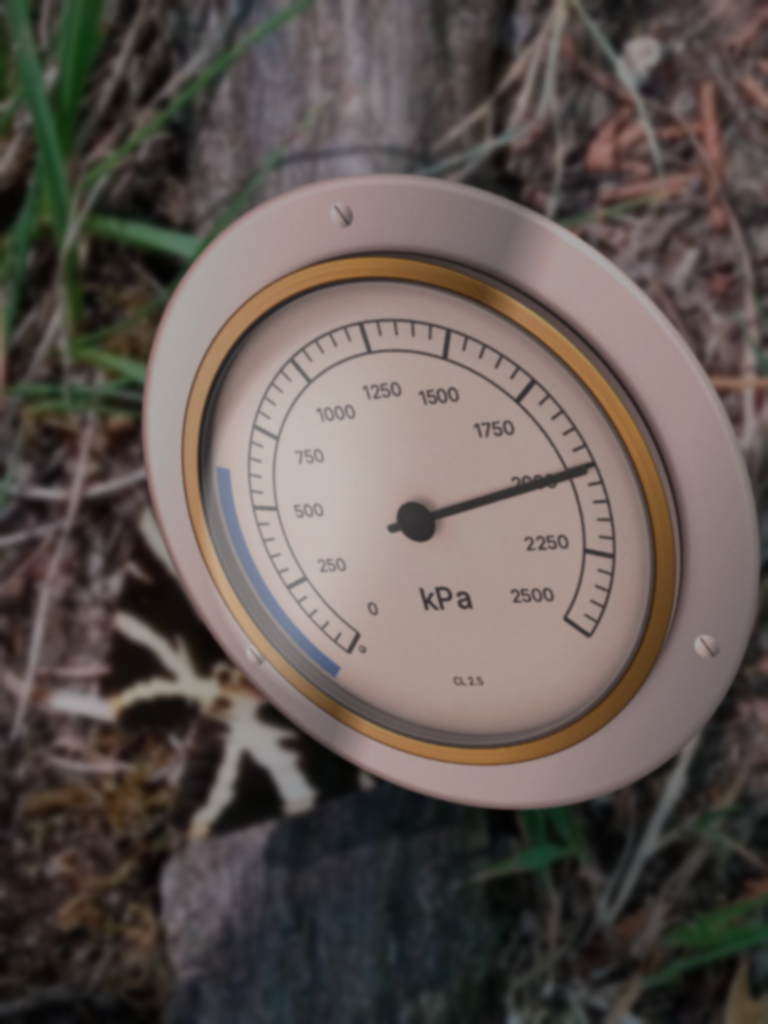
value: 2000kPa
